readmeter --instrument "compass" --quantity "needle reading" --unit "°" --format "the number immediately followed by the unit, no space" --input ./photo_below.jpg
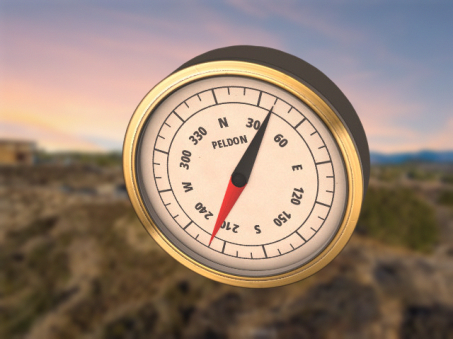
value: 220°
